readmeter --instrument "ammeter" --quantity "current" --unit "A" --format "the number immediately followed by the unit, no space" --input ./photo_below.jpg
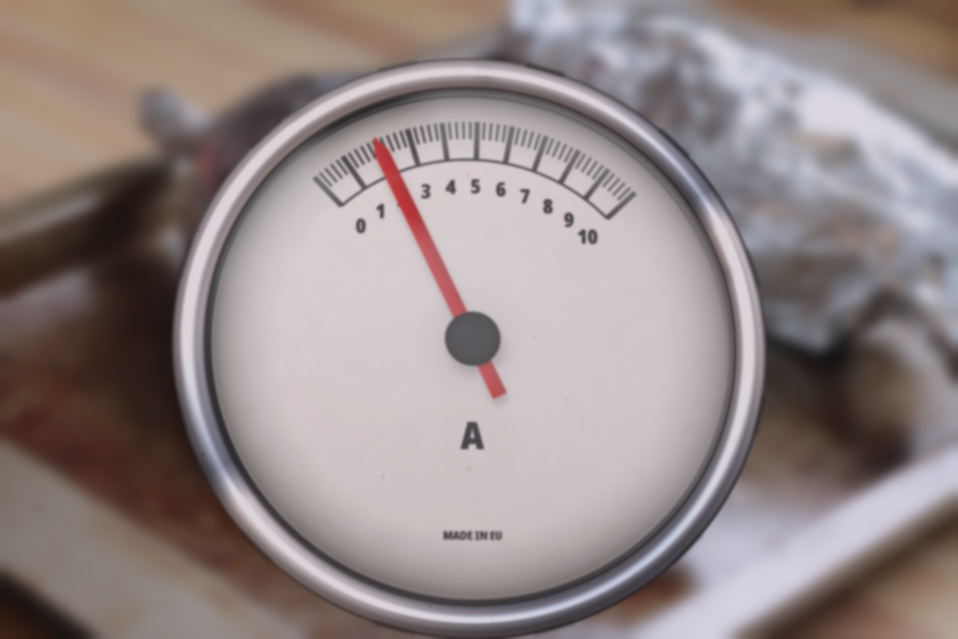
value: 2A
